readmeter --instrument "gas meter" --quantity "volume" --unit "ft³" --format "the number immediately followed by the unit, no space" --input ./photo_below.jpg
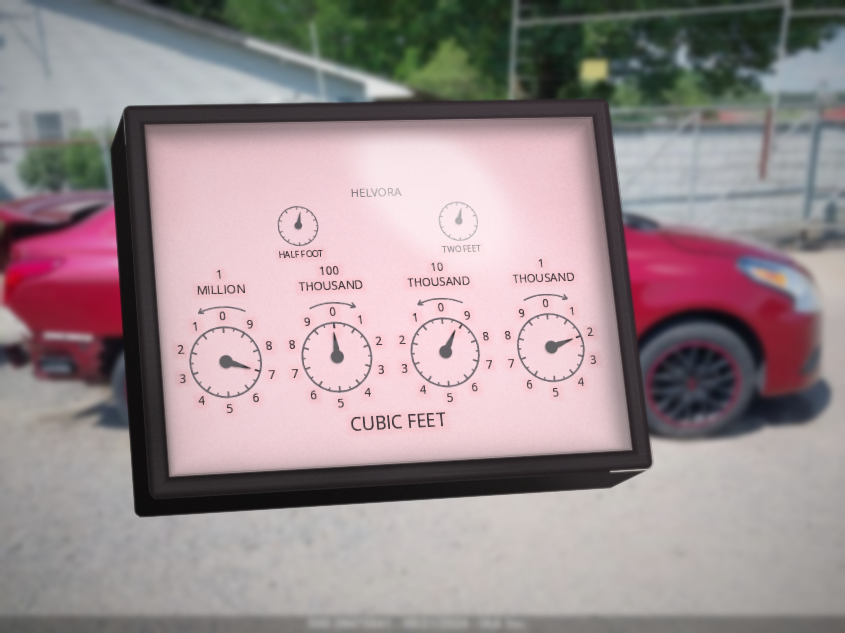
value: 699200ft³
